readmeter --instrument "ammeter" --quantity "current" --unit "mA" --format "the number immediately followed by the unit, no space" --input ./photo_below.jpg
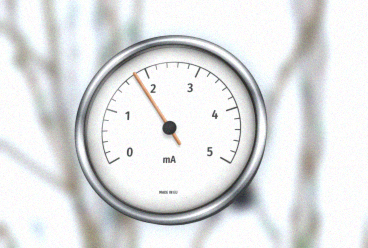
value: 1.8mA
